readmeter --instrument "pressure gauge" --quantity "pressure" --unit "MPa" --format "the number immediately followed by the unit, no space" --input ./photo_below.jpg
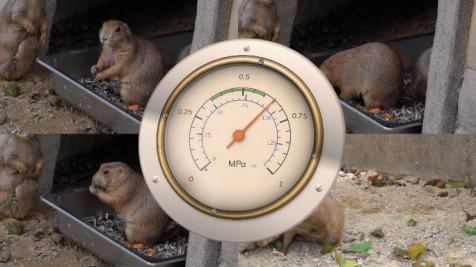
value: 0.65MPa
